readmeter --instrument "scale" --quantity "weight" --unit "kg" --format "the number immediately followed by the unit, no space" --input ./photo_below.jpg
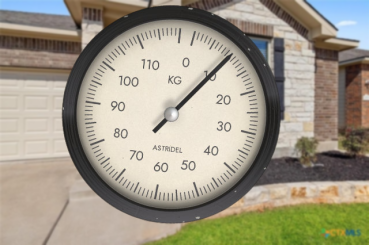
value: 10kg
